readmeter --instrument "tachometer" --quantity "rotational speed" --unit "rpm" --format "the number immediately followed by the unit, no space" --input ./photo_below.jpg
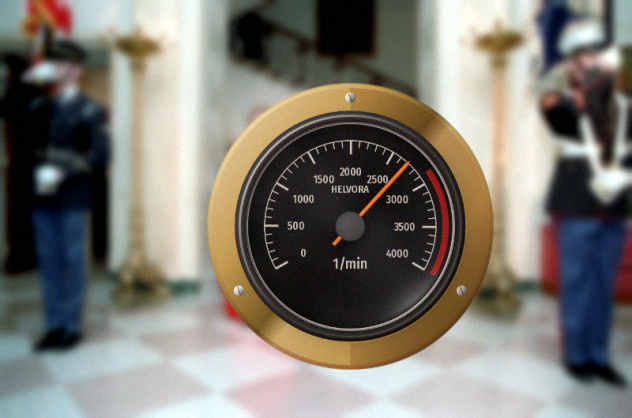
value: 2700rpm
